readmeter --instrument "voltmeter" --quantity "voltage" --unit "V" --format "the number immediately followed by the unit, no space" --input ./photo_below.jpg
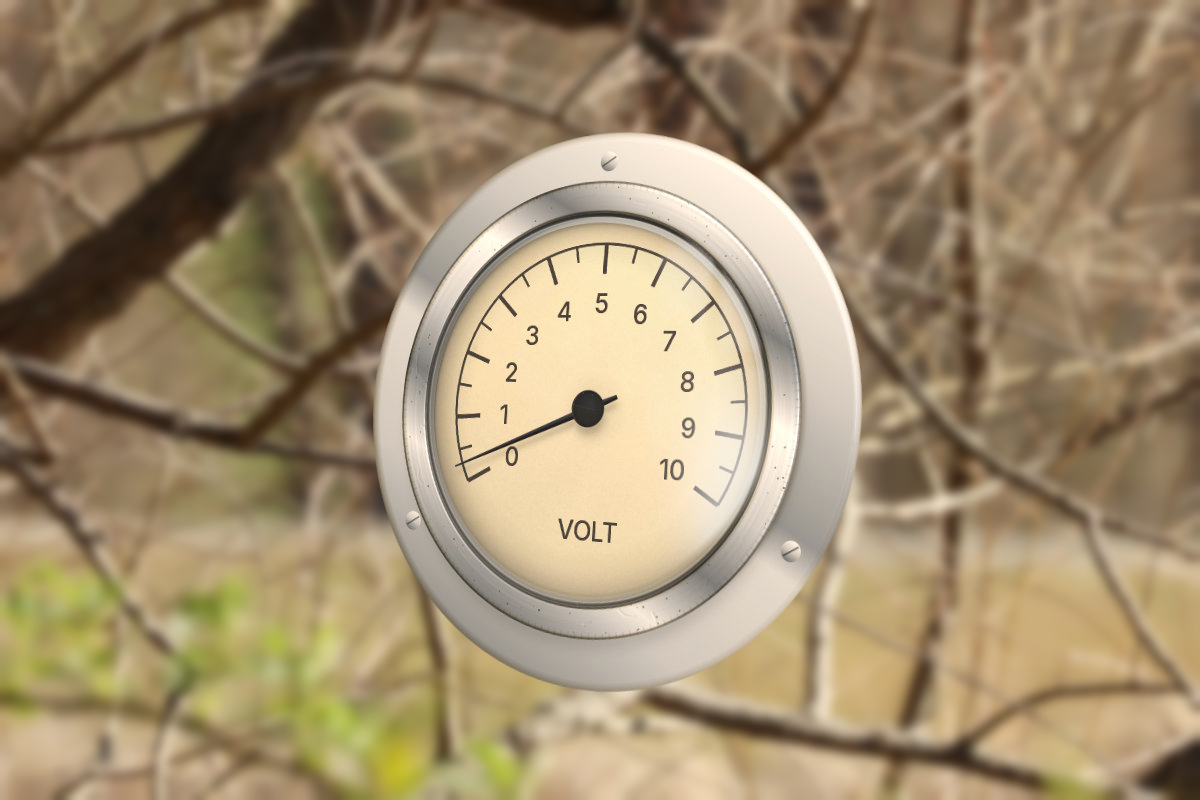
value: 0.25V
